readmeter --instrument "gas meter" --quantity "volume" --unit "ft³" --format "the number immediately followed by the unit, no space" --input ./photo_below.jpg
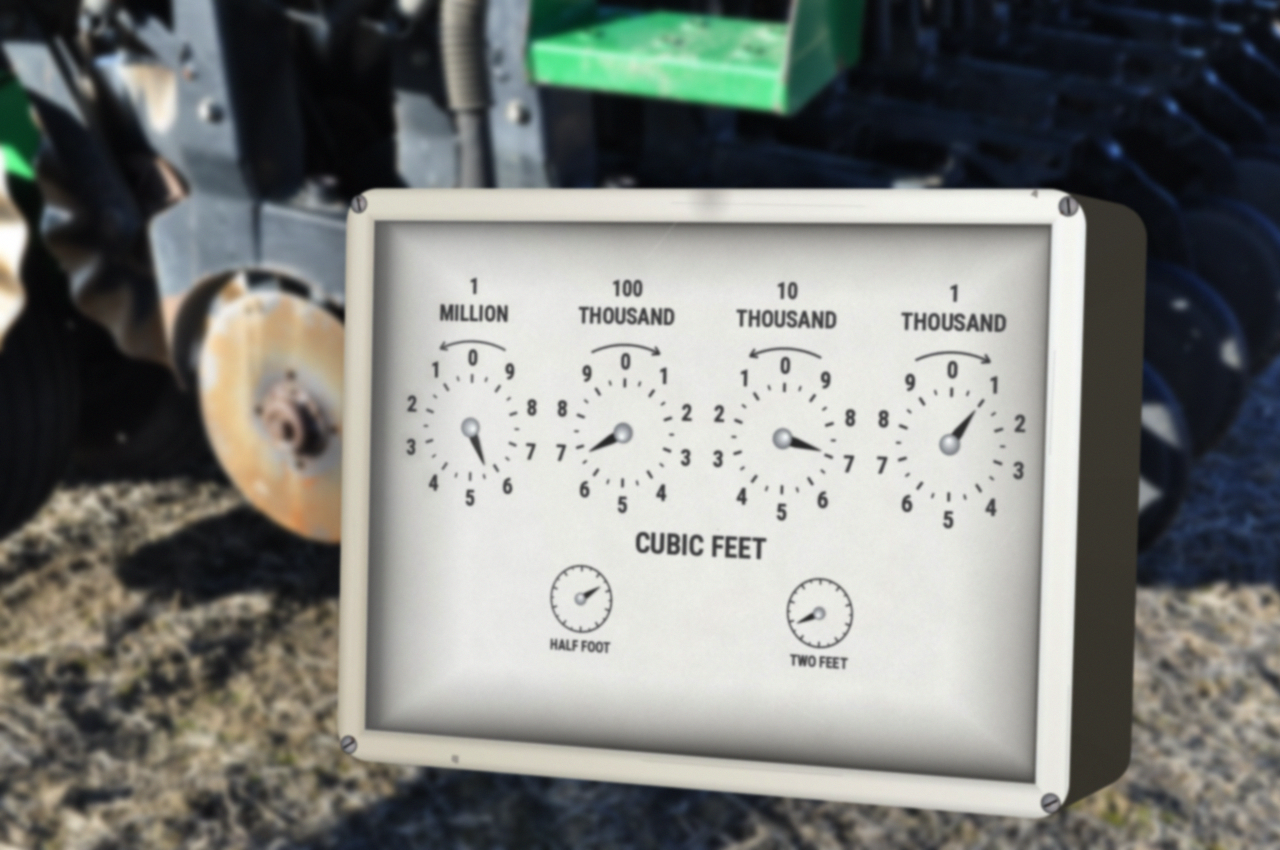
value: 567100ft³
